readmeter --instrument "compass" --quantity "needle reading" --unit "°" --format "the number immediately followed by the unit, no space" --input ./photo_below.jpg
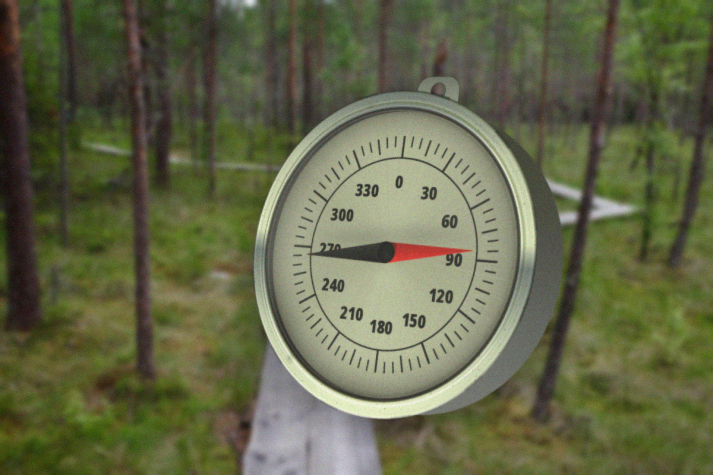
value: 85°
